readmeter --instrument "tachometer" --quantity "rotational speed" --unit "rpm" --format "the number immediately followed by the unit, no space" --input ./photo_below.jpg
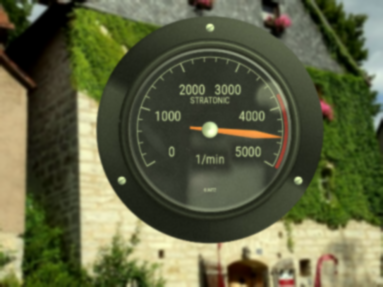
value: 4500rpm
